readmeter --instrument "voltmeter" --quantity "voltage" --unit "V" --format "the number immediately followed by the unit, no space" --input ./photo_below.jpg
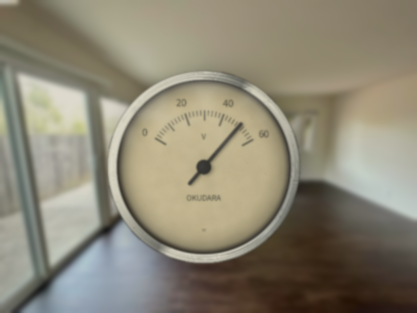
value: 50V
